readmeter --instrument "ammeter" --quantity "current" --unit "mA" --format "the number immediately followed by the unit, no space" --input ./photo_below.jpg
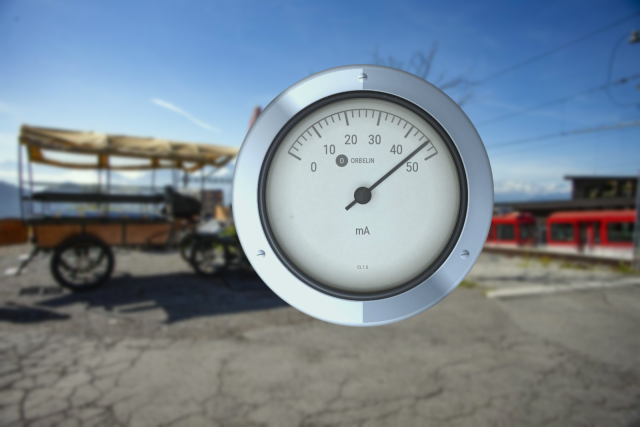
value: 46mA
